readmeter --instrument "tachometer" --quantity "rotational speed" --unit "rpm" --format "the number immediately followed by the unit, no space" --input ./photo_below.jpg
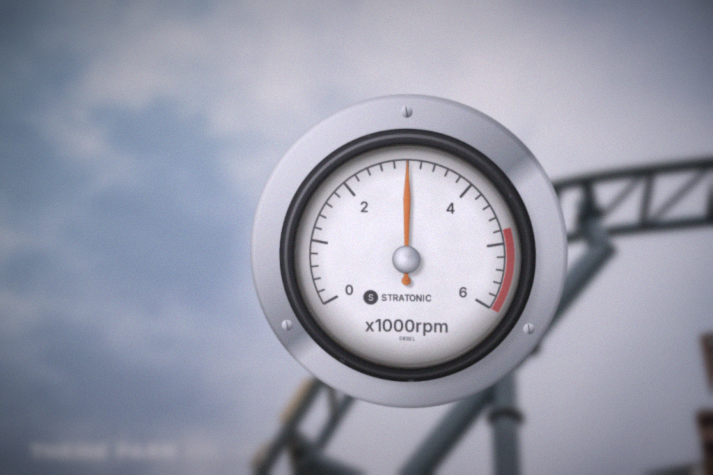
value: 3000rpm
